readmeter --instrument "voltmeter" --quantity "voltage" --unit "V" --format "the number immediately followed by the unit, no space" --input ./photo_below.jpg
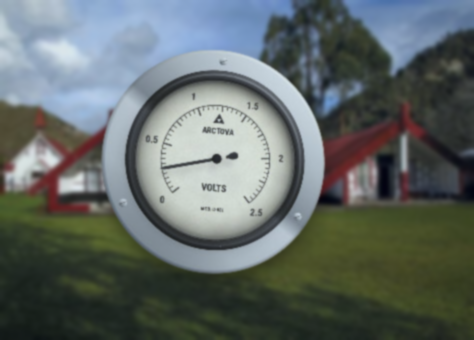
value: 0.25V
